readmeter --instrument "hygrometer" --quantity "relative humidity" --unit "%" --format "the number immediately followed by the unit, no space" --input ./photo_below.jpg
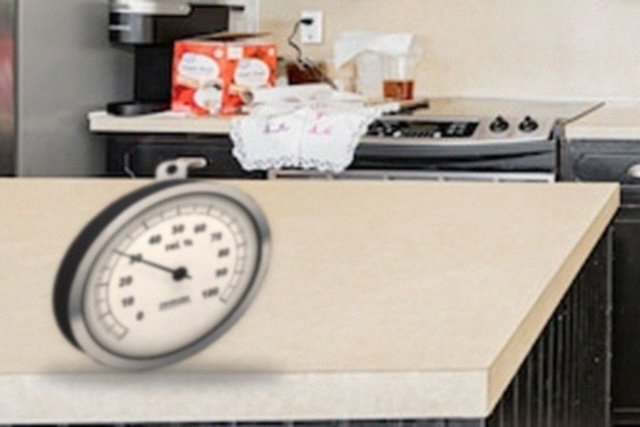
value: 30%
